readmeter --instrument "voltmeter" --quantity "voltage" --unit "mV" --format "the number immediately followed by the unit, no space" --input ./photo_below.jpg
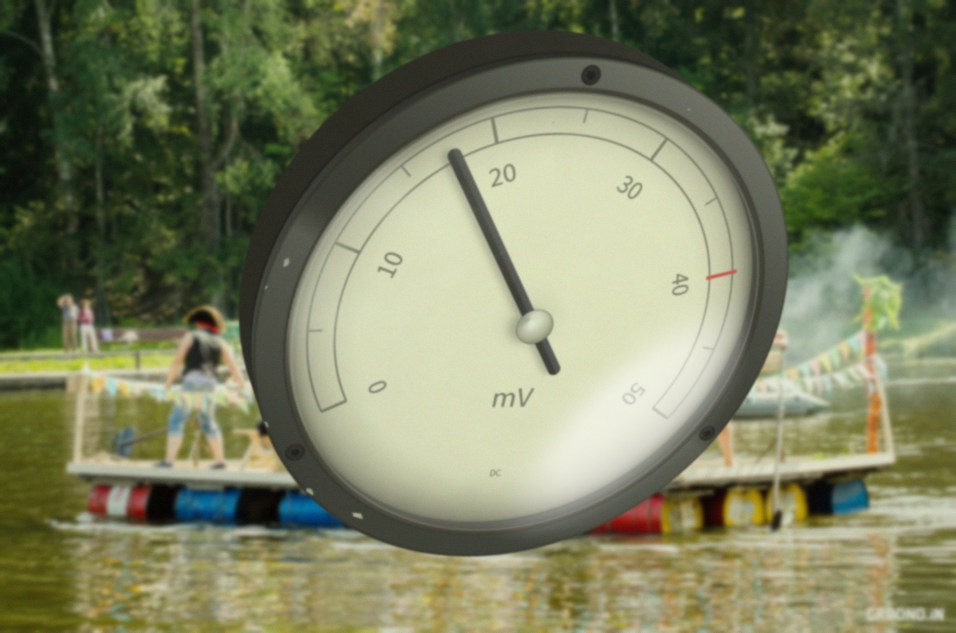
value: 17.5mV
